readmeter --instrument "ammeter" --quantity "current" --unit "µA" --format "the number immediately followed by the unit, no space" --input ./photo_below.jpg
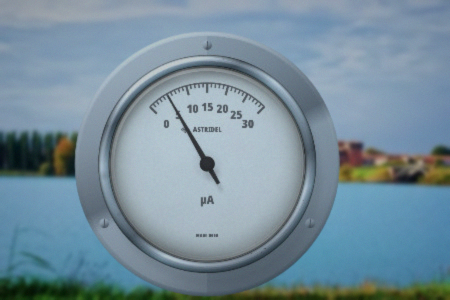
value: 5µA
